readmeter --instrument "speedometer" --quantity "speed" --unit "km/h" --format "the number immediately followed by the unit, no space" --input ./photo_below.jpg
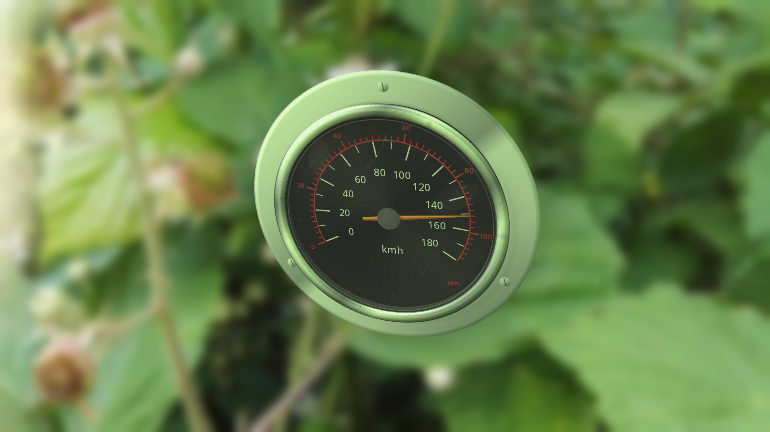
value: 150km/h
